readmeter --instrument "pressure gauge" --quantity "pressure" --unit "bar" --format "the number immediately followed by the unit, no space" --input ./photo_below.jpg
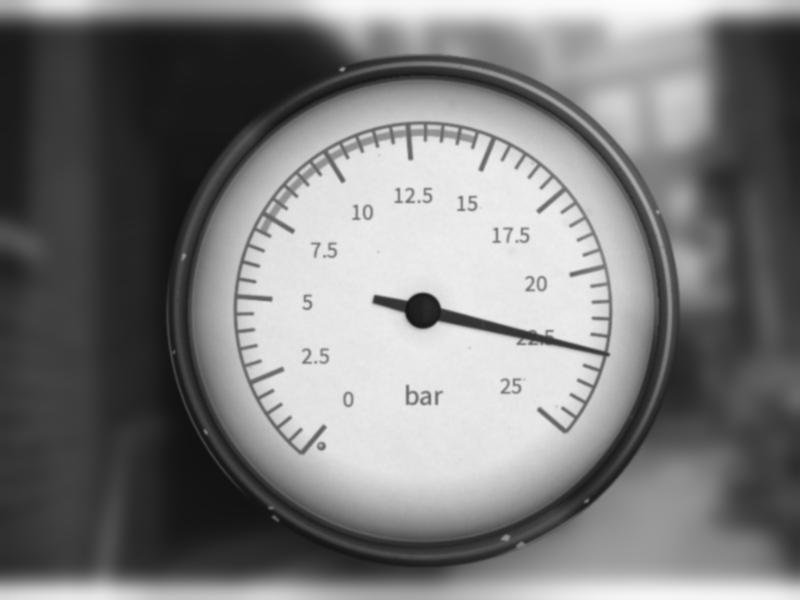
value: 22.5bar
